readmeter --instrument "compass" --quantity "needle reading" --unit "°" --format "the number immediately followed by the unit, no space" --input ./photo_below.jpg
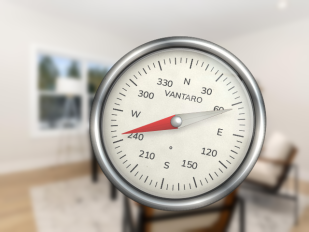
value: 245°
